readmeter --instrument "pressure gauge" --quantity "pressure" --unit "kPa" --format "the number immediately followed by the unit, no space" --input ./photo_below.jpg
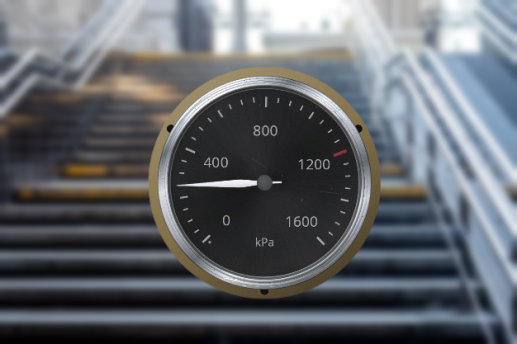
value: 250kPa
